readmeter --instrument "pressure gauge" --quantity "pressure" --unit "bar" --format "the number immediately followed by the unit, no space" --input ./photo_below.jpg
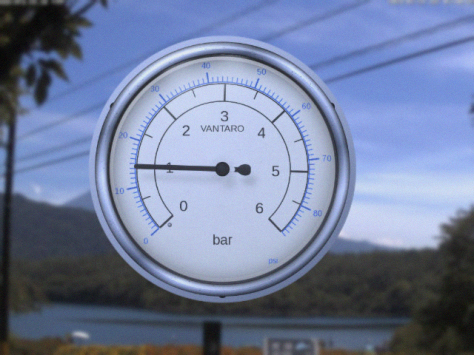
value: 1bar
